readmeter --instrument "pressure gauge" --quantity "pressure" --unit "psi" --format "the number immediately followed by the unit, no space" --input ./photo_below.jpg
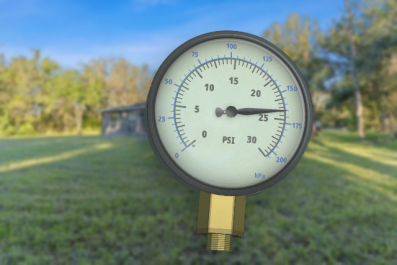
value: 24psi
